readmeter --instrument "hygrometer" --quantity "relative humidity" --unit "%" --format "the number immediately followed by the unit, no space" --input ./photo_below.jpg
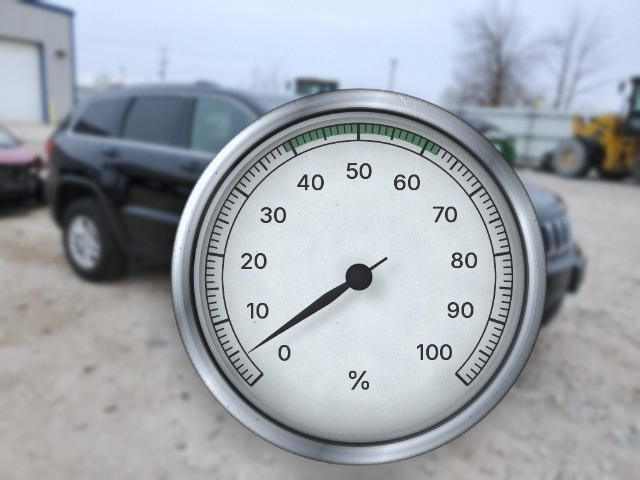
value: 4%
